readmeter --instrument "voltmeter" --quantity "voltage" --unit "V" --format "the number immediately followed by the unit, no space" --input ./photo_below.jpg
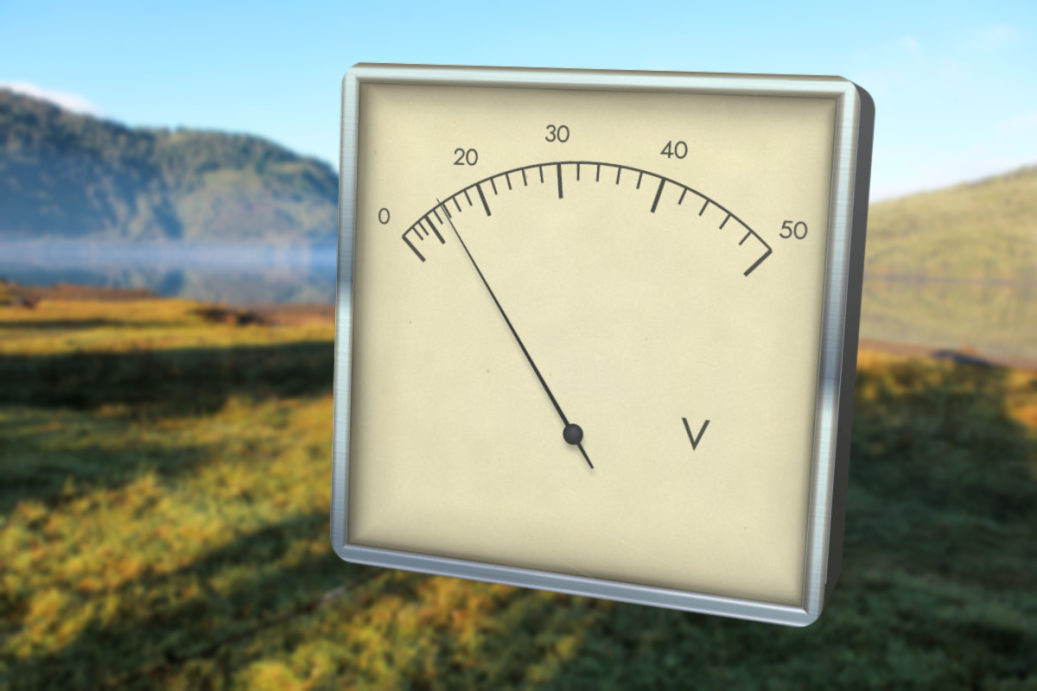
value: 14V
